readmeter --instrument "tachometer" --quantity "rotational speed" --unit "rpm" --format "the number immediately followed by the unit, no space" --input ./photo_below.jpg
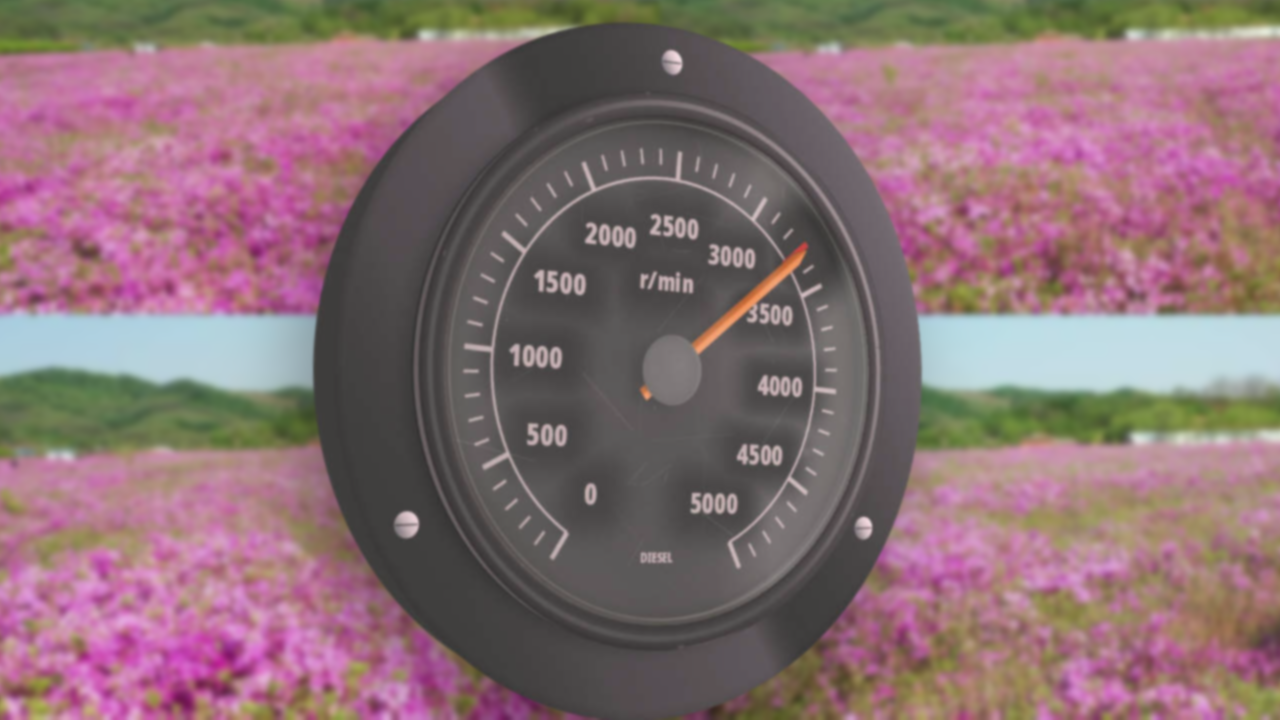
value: 3300rpm
